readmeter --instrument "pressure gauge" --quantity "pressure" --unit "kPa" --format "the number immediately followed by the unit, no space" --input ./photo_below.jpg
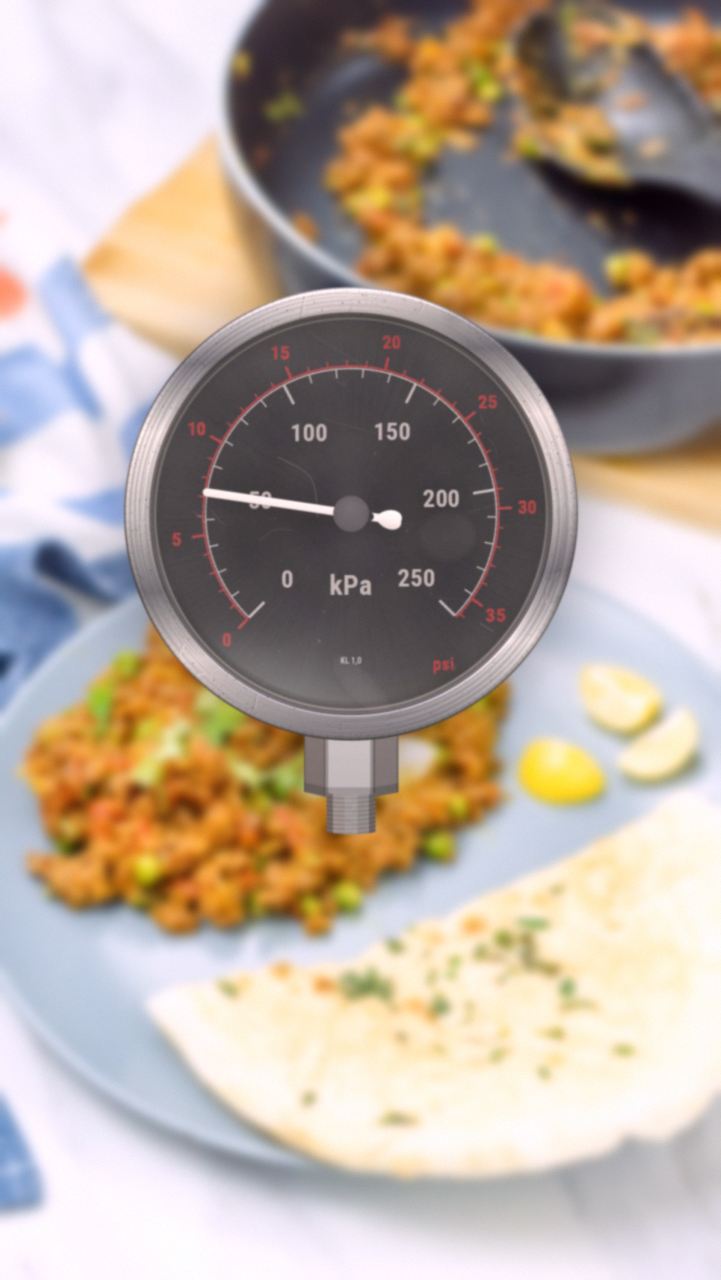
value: 50kPa
